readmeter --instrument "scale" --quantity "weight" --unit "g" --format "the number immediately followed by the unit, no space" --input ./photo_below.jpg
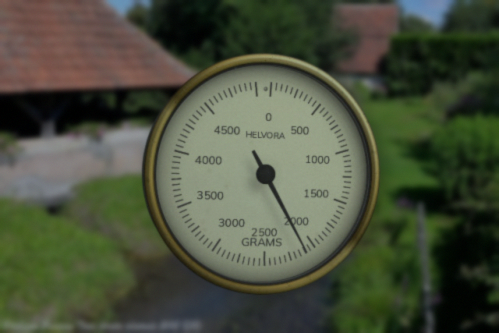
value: 2100g
